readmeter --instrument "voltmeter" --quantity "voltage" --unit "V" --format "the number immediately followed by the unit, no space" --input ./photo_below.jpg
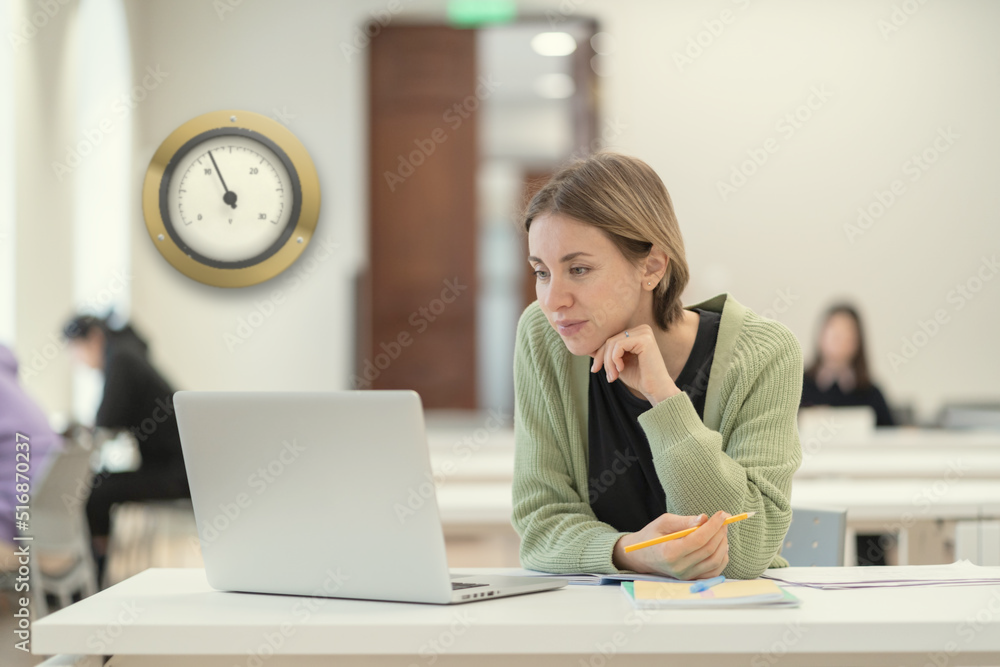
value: 12V
